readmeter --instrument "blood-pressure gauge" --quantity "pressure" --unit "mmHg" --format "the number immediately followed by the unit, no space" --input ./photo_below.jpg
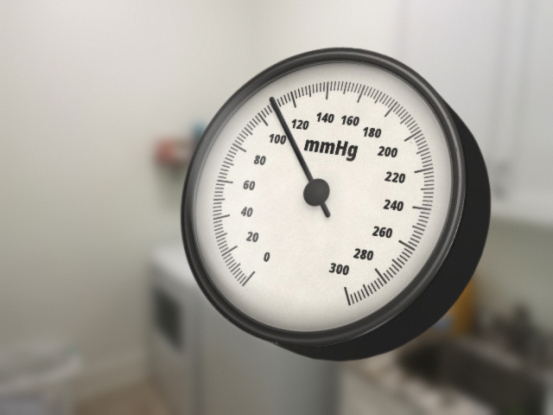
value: 110mmHg
